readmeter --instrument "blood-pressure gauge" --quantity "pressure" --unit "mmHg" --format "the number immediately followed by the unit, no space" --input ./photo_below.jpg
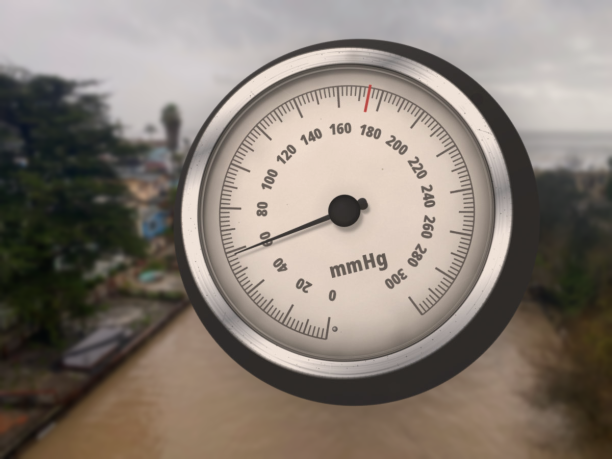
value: 58mmHg
